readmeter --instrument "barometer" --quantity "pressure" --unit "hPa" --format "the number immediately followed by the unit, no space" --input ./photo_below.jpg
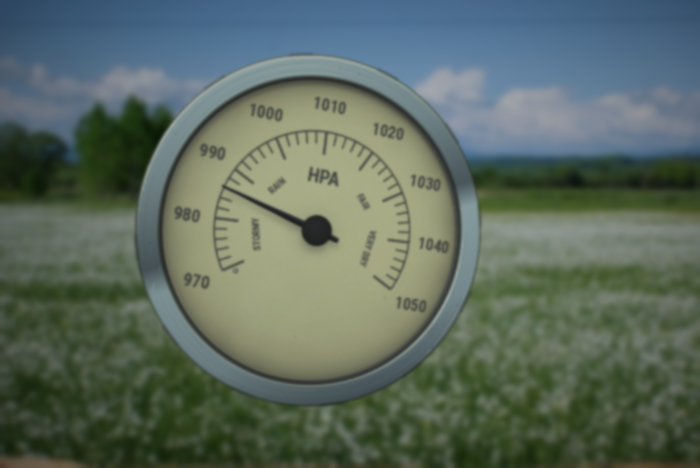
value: 986hPa
